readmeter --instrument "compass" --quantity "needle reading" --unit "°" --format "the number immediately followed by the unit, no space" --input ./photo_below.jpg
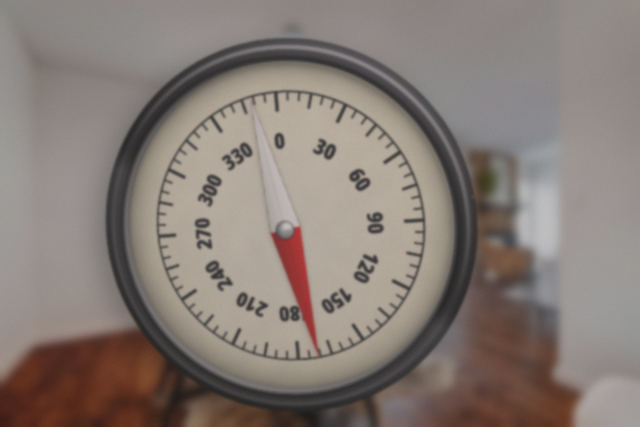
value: 170°
